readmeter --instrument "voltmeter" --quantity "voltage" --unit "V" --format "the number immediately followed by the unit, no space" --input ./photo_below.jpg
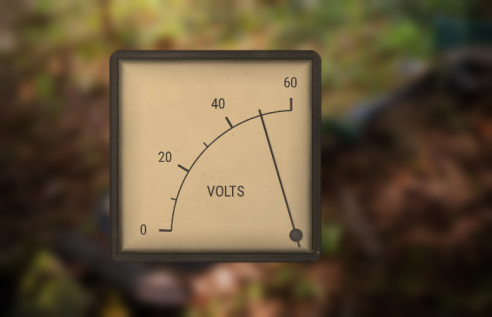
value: 50V
